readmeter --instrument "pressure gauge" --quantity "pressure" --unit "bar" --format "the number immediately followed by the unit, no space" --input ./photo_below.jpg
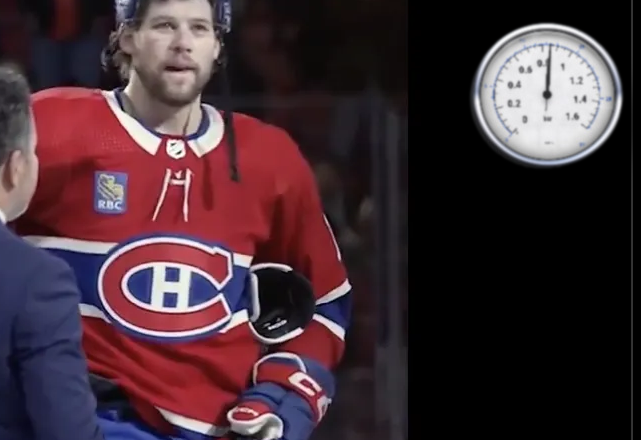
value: 0.85bar
